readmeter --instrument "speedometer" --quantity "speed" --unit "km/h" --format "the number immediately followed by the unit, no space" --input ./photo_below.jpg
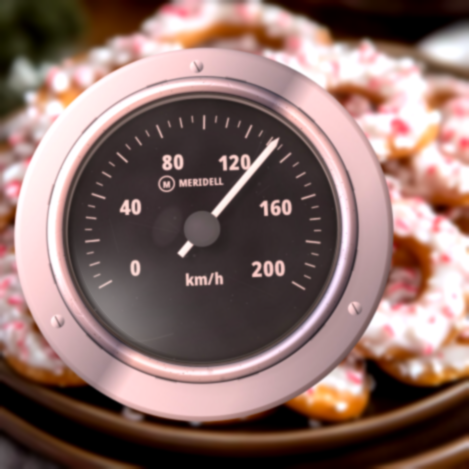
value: 132.5km/h
